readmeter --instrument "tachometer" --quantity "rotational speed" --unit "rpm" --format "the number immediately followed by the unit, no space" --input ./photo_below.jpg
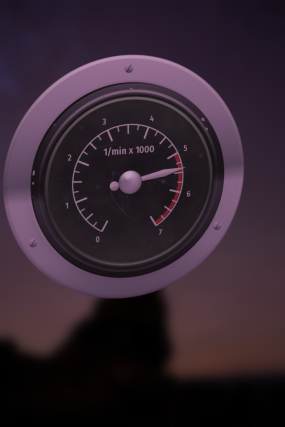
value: 5375rpm
